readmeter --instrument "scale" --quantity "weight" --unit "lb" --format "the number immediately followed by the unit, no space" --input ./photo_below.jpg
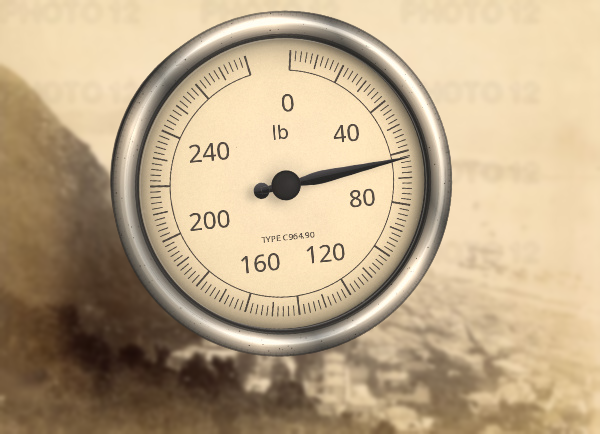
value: 62lb
